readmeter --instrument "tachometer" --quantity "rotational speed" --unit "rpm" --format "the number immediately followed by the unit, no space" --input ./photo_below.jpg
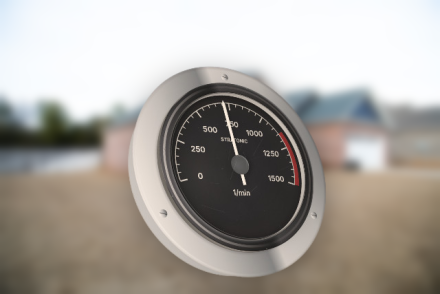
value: 700rpm
